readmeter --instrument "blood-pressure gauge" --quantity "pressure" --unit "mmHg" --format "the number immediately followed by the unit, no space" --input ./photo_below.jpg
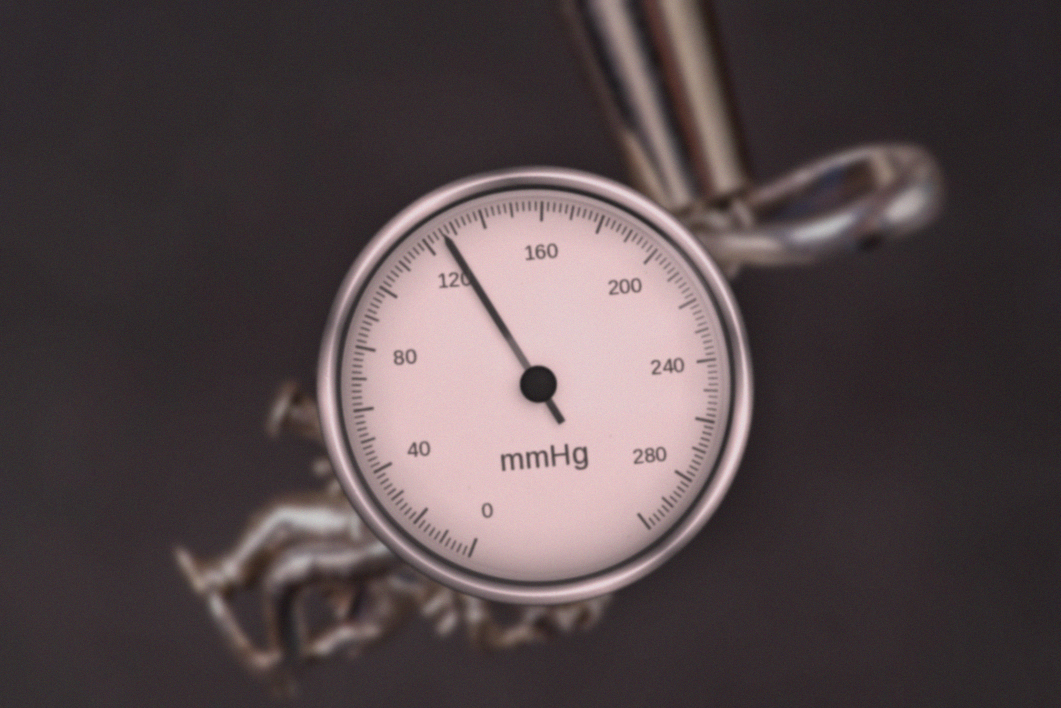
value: 126mmHg
